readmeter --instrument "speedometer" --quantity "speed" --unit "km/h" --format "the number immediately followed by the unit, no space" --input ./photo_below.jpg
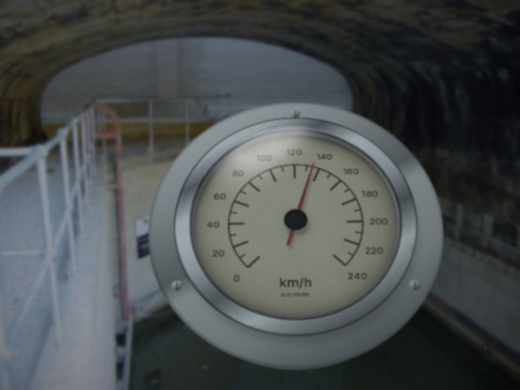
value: 135km/h
